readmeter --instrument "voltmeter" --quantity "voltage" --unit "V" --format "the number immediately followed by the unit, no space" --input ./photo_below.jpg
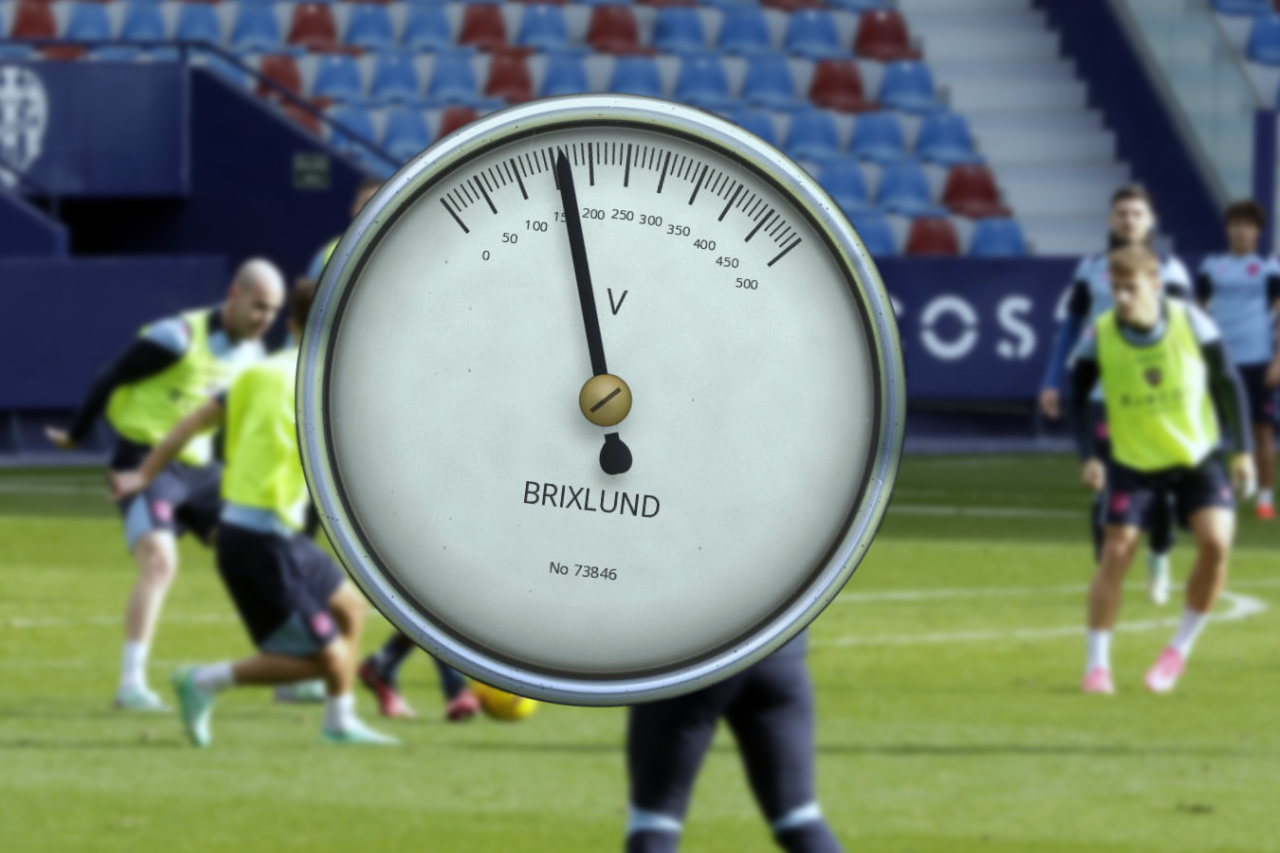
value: 160V
